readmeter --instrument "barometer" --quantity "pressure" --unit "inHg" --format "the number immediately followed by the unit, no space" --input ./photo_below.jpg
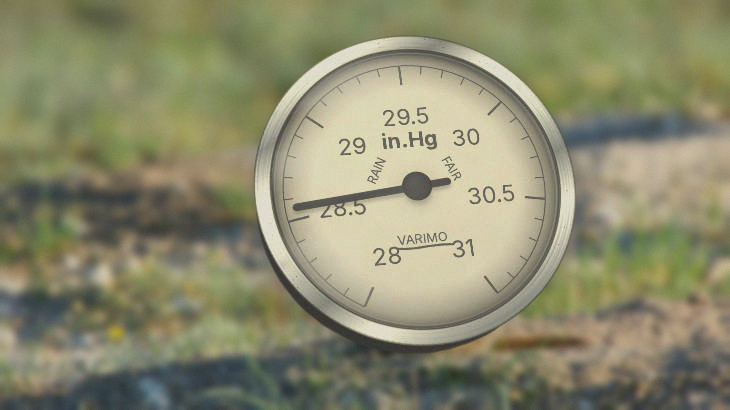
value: 28.55inHg
